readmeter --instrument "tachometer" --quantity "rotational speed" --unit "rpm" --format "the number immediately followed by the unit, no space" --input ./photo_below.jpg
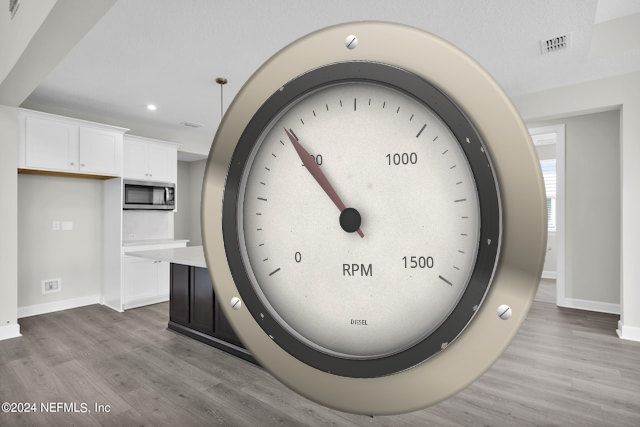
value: 500rpm
